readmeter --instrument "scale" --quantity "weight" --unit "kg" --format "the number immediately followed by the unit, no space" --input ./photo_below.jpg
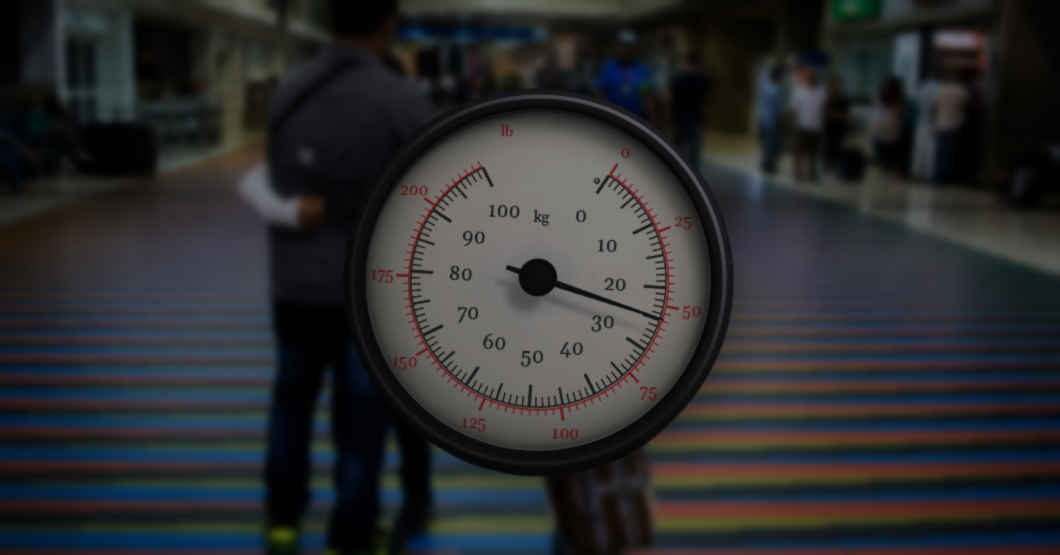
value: 25kg
